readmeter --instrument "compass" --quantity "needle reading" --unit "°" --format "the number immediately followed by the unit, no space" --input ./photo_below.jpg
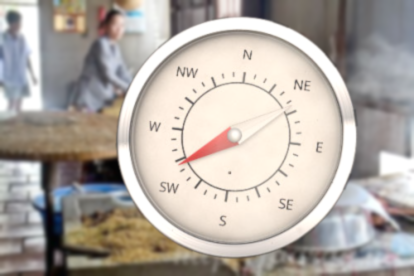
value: 235°
